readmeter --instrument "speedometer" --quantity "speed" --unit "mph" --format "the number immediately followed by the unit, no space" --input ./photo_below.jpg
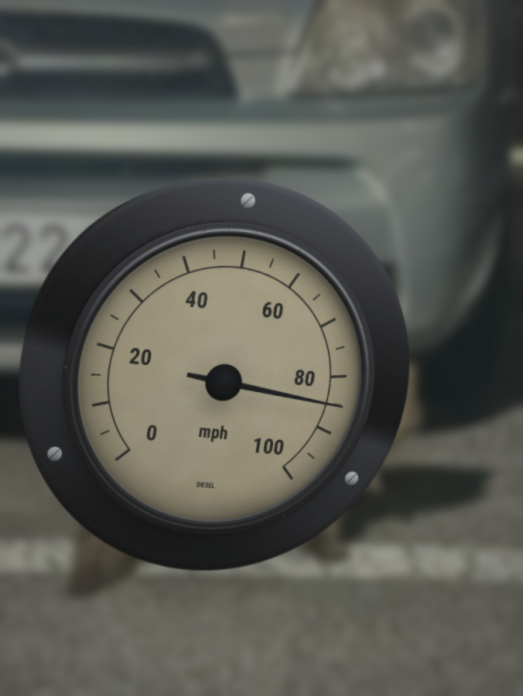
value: 85mph
